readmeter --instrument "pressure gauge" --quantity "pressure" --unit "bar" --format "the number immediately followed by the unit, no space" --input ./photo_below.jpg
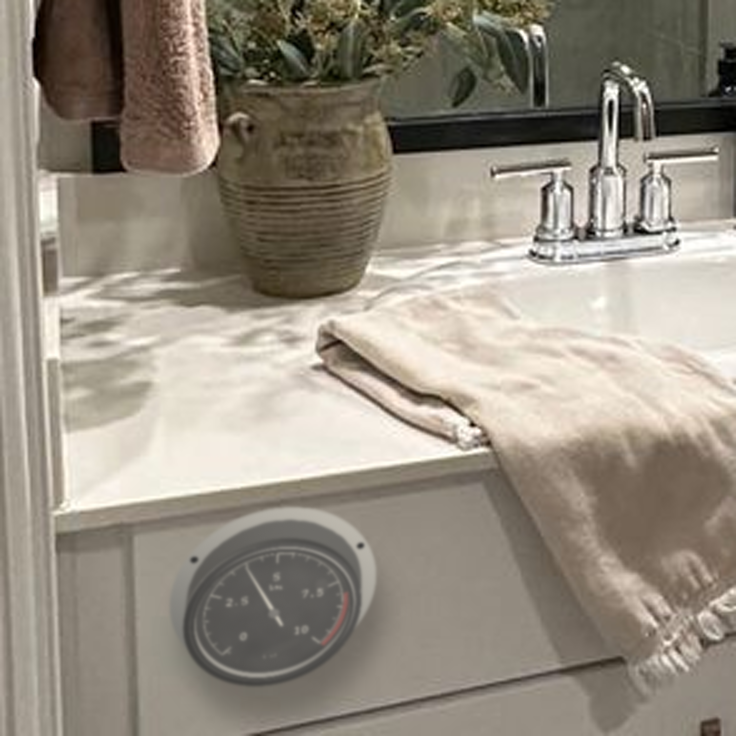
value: 4bar
